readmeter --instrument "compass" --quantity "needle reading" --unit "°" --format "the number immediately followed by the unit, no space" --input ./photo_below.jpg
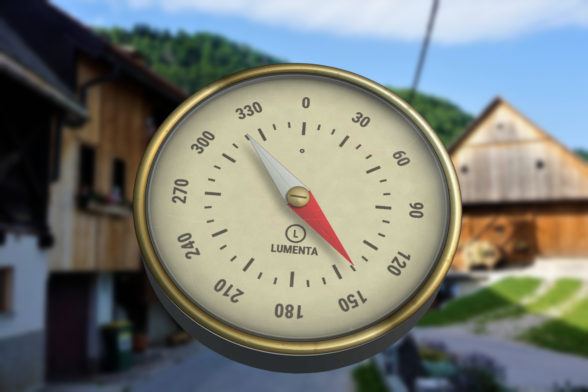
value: 140°
